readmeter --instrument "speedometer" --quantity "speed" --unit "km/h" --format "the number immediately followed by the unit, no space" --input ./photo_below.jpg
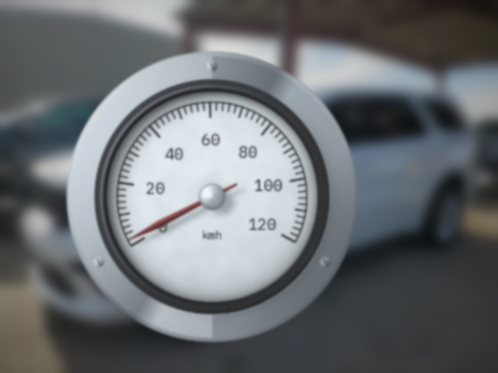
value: 2km/h
